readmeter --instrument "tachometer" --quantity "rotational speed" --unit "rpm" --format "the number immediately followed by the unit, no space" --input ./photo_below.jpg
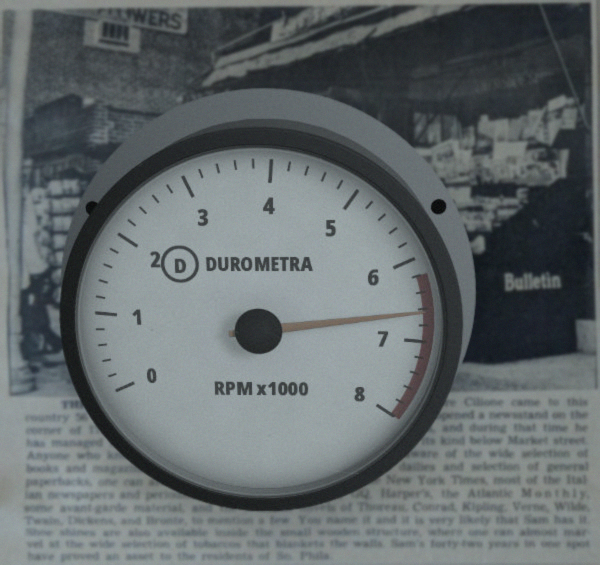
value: 6600rpm
